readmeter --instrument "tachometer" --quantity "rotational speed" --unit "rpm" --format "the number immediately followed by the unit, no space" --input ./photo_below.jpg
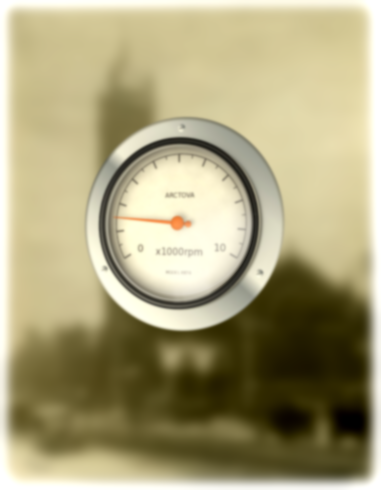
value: 1500rpm
